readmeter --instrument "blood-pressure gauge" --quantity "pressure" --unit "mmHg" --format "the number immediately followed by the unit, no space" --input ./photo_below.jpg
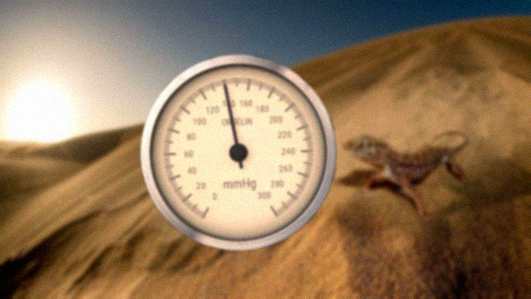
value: 140mmHg
